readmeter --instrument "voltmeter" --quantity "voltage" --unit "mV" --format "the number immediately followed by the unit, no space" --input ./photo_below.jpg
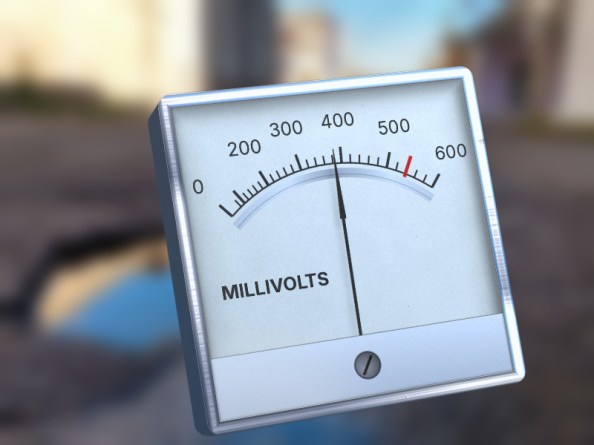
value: 380mV
